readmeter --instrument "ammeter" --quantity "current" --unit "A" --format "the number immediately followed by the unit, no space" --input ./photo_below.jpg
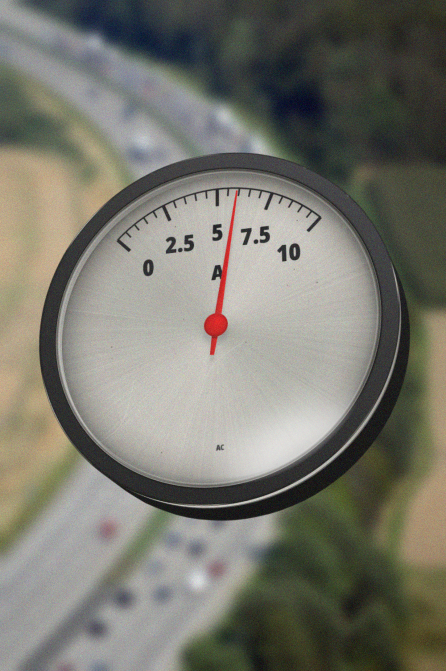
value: 6A
